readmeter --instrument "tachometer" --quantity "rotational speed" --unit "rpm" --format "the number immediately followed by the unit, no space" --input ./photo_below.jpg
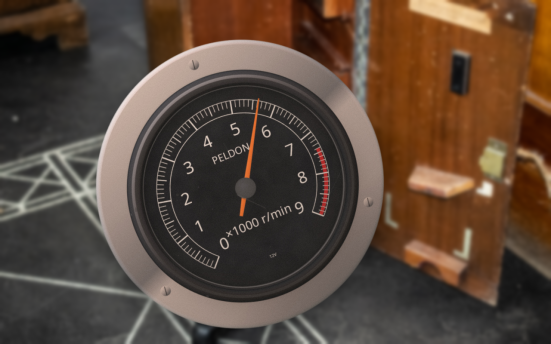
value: 5600rpm
